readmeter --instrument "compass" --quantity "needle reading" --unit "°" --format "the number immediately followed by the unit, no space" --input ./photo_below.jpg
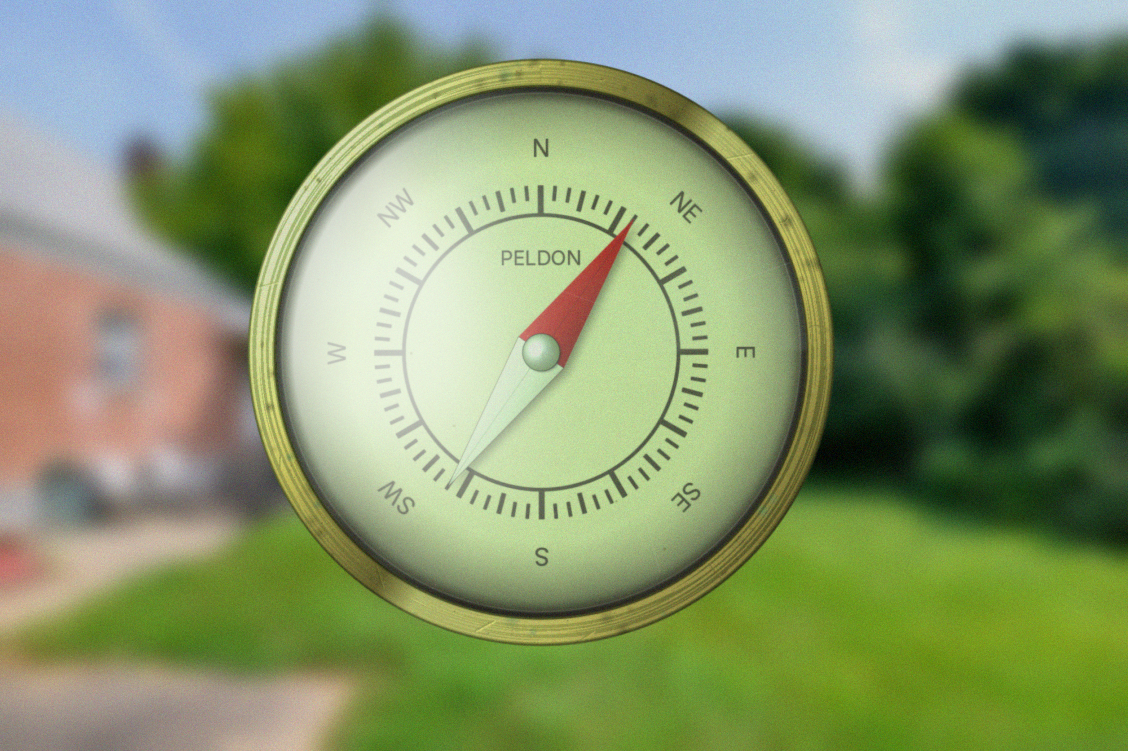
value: 35°
